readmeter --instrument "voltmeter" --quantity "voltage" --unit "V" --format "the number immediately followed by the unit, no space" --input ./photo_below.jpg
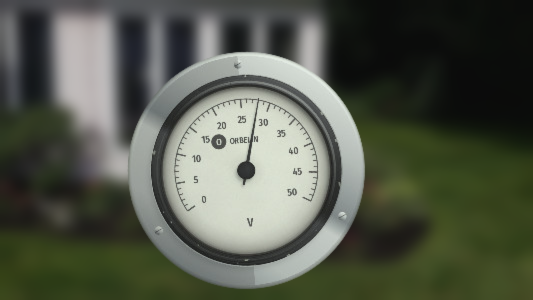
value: 28V
